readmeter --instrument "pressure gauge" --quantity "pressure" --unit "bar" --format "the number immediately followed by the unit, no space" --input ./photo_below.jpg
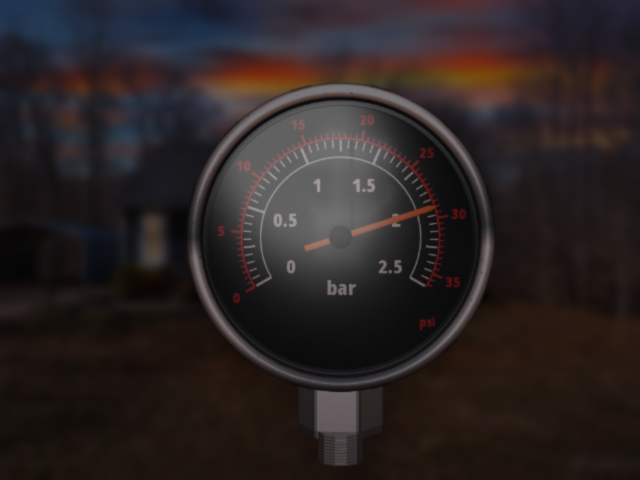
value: 2bar
